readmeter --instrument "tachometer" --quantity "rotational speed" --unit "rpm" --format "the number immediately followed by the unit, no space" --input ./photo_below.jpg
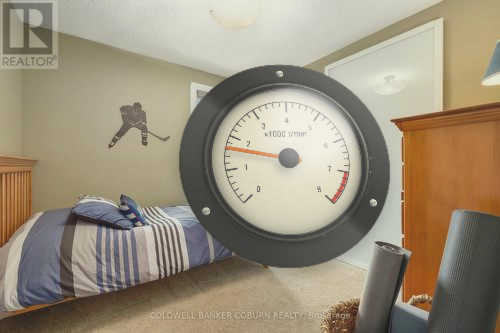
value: 1600rpm
